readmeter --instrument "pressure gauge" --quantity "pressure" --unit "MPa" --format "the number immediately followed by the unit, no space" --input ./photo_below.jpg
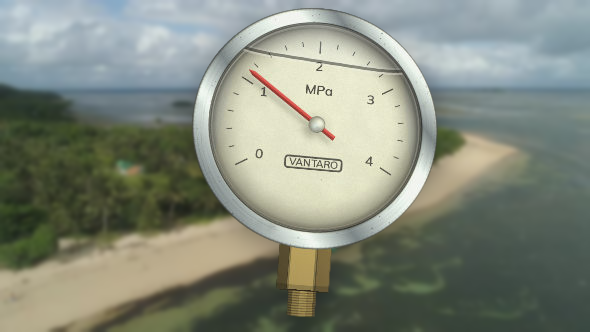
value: 1.1MPa
